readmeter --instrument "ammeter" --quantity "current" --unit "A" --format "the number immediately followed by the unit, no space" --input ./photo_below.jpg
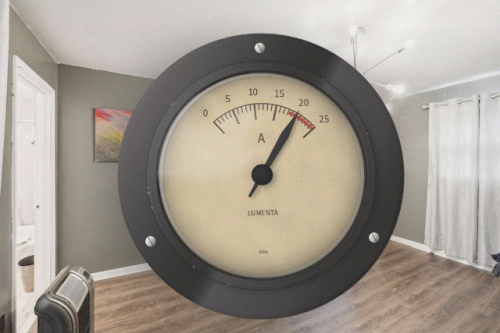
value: 20A
